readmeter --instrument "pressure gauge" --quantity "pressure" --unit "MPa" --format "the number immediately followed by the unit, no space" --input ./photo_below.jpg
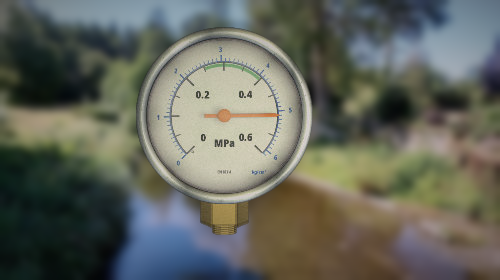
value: 0.5MPa
